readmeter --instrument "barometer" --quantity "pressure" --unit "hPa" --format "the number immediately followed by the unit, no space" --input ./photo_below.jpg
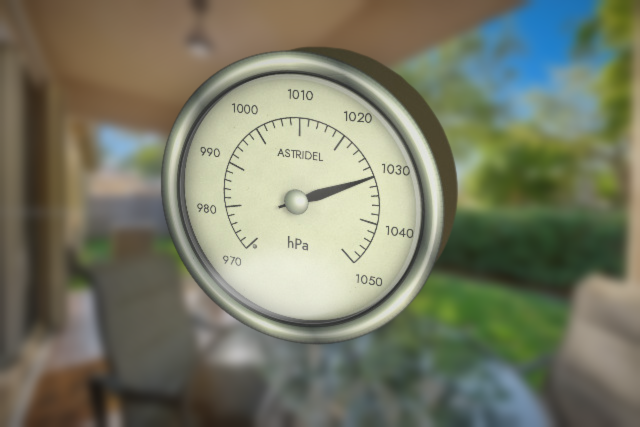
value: 1030hPa
